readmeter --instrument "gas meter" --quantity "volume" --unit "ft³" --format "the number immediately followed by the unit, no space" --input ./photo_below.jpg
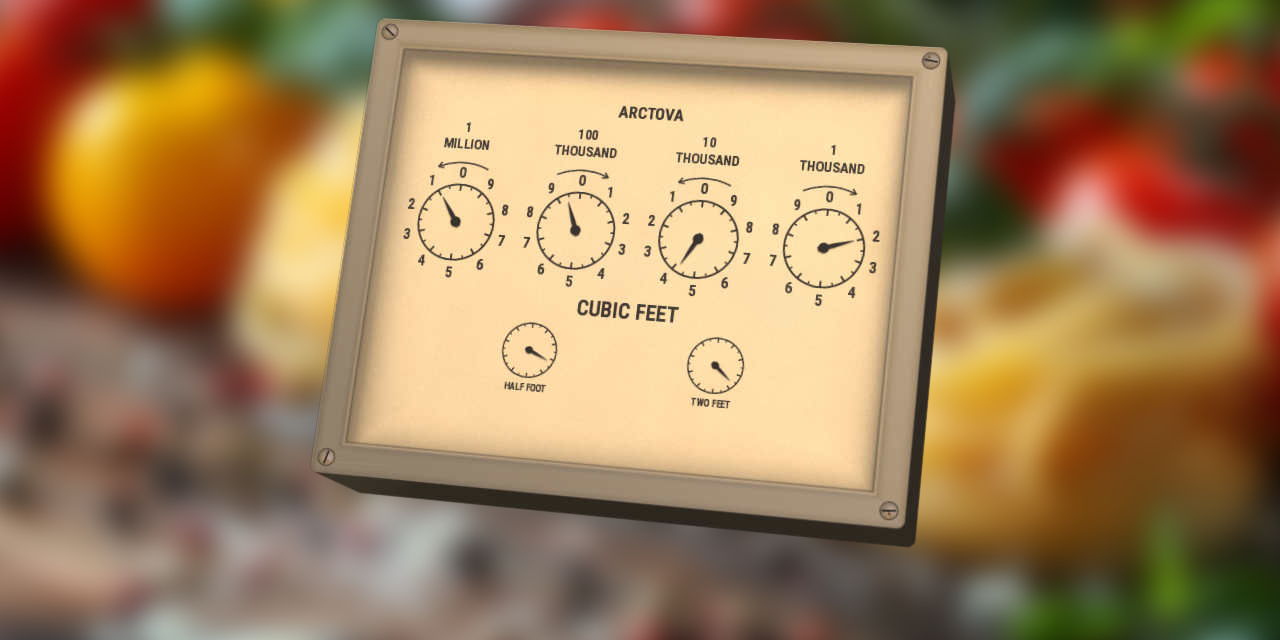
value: 94200ft³
